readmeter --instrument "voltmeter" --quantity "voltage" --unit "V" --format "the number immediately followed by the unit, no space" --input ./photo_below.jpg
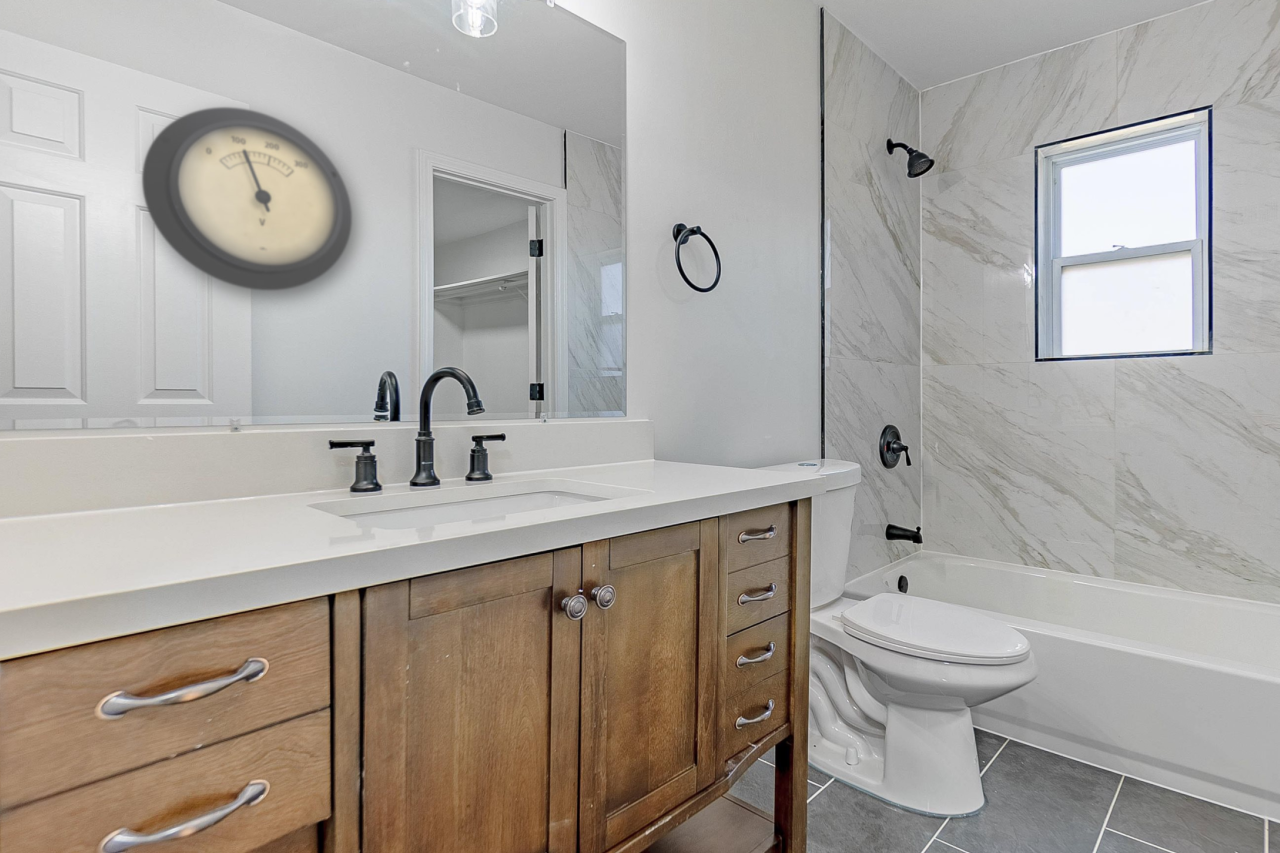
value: 100V
